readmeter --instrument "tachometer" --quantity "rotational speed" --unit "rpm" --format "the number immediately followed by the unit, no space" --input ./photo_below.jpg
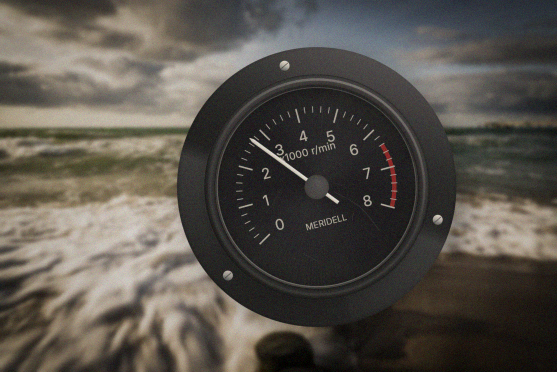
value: 2700rpm
